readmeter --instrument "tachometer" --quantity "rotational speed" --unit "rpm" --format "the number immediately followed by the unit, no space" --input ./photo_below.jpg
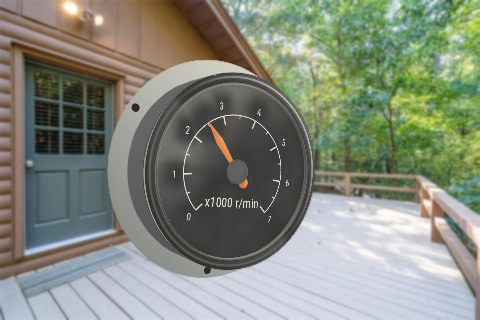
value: 2500rpm
